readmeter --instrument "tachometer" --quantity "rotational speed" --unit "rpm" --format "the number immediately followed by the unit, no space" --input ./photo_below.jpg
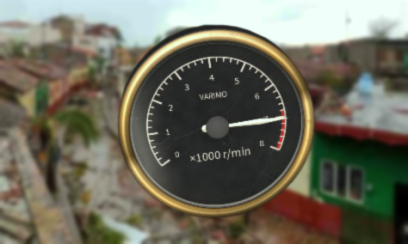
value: 7000rpm
